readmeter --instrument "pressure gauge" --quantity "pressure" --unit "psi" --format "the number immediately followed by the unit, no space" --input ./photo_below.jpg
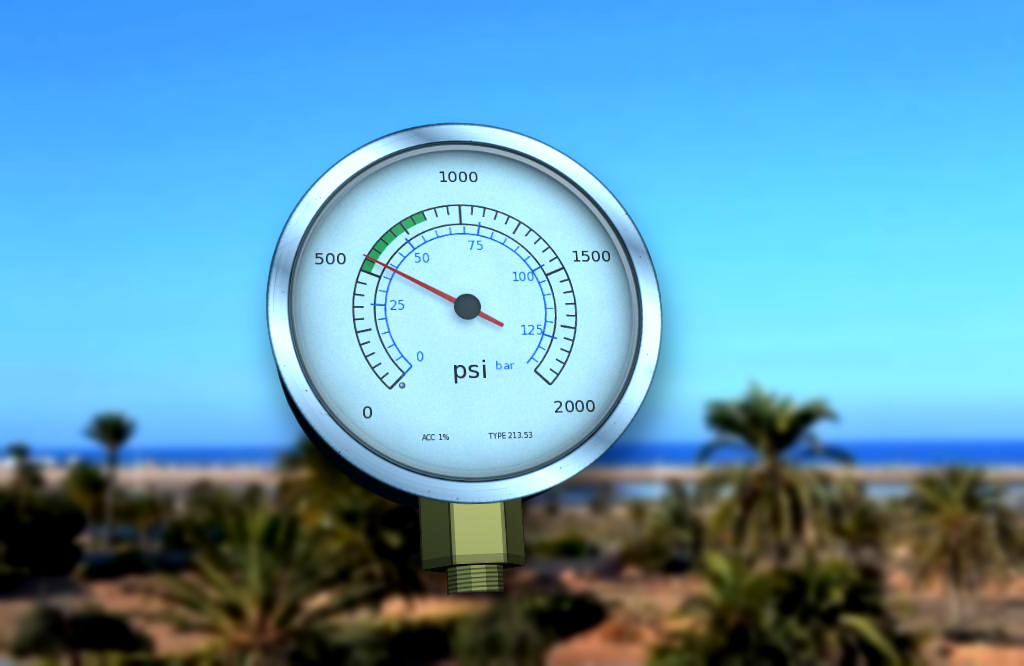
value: 550psi
